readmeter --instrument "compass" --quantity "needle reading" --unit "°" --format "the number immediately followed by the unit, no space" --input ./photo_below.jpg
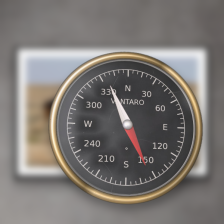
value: 155°
